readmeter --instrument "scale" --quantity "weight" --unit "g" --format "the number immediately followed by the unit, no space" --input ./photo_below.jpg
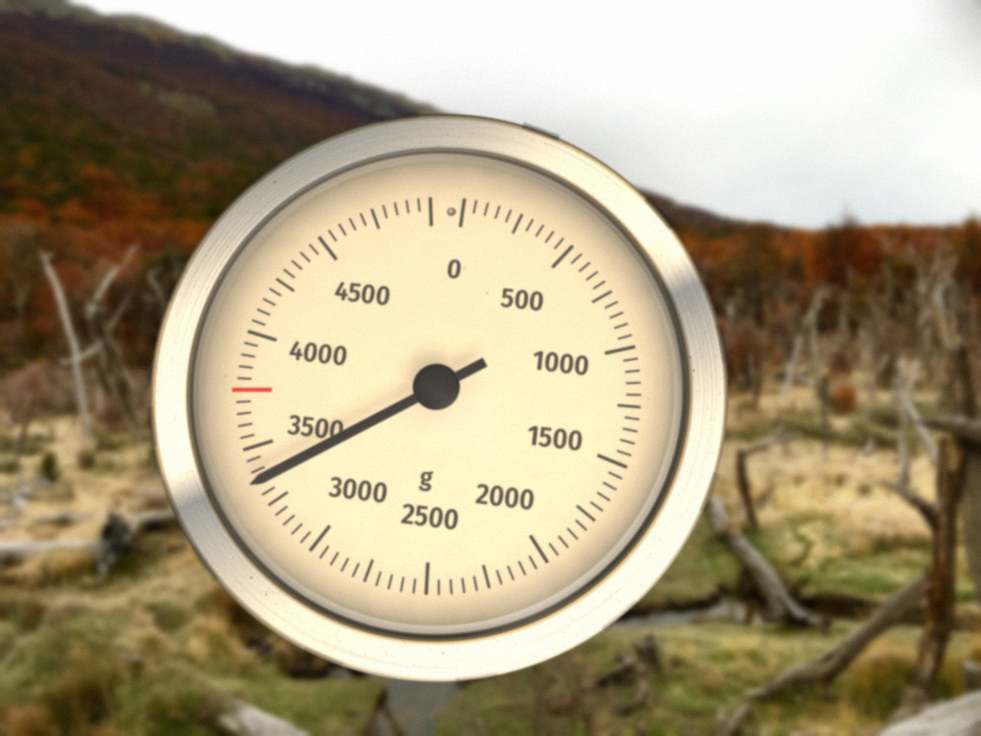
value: 3350g
